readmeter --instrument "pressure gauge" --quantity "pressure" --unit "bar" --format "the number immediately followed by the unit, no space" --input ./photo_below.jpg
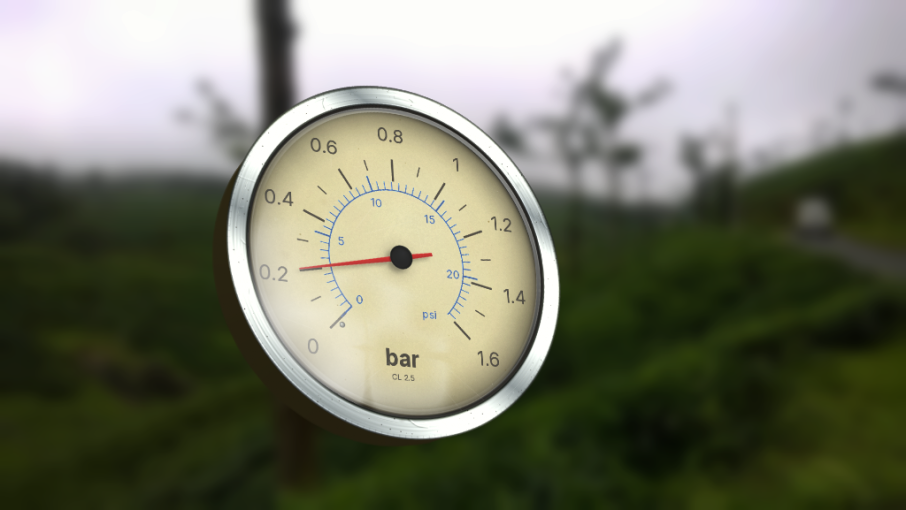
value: 0.2bar
